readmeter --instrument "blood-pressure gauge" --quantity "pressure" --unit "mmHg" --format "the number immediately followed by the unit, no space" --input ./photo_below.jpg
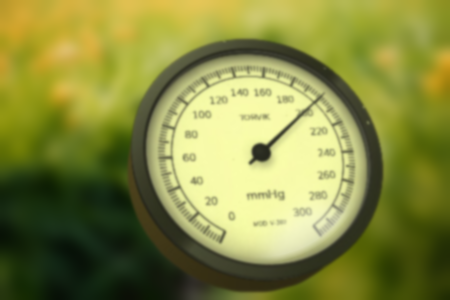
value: 200mmHg
